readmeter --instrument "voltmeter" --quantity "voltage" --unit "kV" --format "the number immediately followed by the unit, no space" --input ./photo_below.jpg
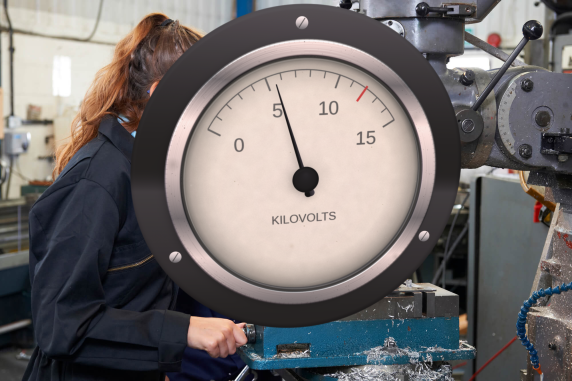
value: 5.5kV
